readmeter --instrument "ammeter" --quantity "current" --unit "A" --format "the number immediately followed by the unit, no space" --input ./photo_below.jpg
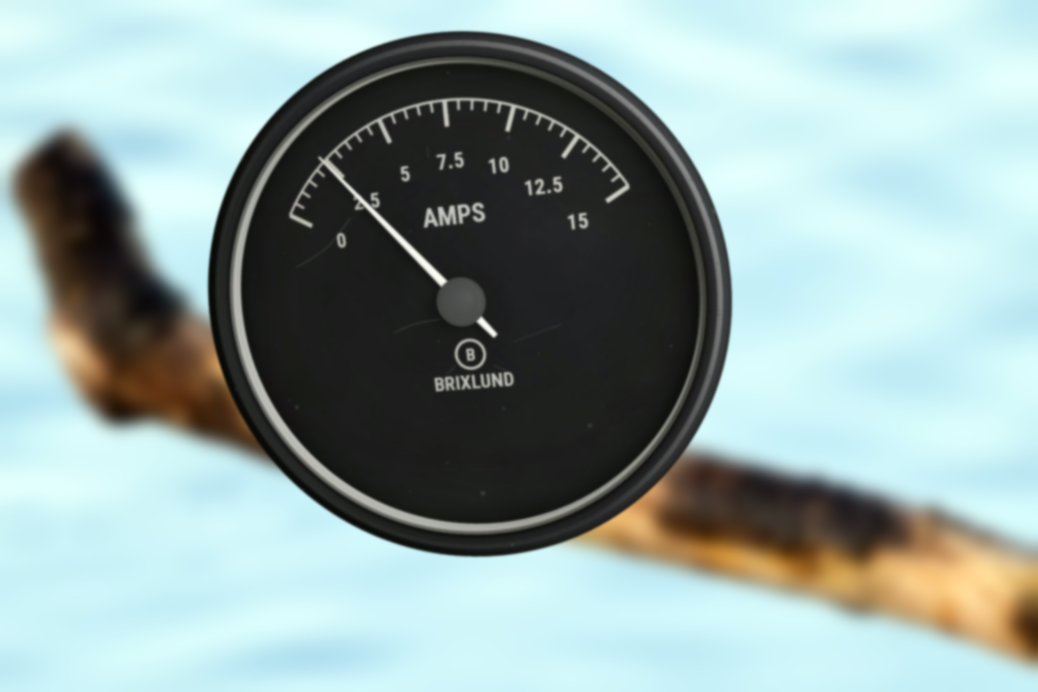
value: 2.5A
